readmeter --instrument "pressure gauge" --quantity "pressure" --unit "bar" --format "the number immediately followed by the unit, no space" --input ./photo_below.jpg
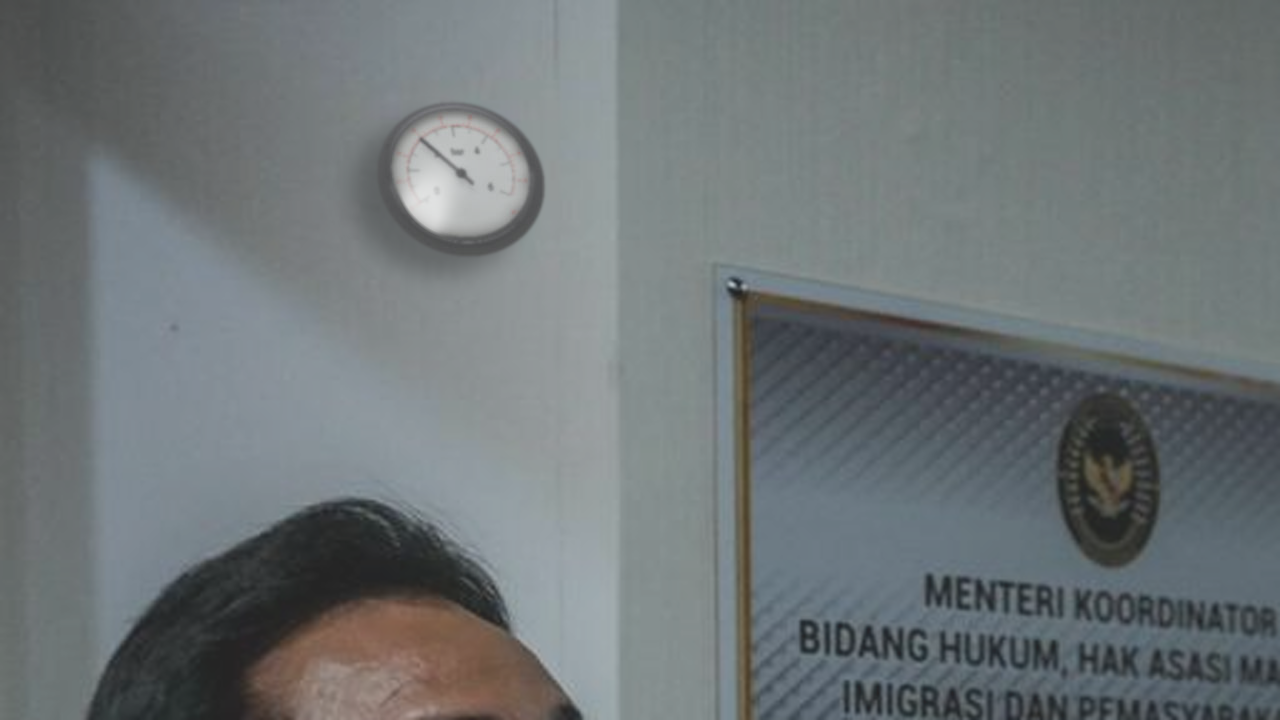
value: 2bar
